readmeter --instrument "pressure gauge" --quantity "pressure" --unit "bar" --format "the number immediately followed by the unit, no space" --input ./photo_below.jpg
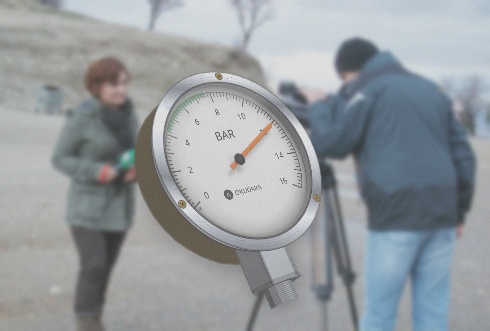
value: 12bar
